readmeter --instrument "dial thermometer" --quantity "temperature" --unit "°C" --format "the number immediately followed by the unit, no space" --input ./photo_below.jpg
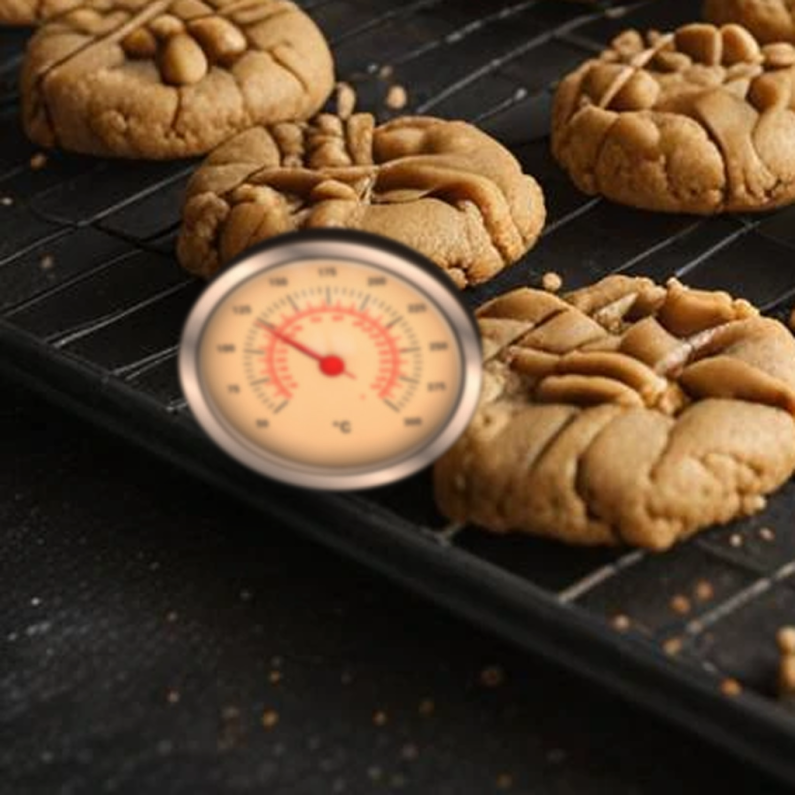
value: 125°C
